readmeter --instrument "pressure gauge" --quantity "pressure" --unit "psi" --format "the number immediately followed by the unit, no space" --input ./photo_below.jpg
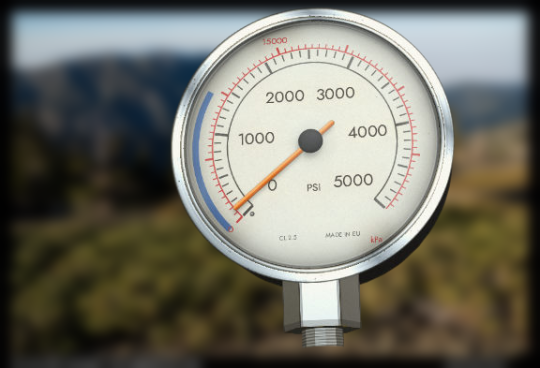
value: 100psi
